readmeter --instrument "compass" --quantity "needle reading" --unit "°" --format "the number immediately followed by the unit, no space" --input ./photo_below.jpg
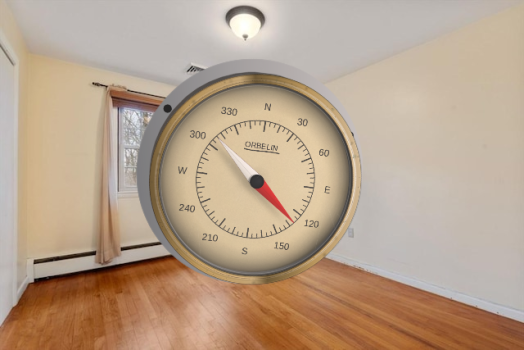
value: 130°
